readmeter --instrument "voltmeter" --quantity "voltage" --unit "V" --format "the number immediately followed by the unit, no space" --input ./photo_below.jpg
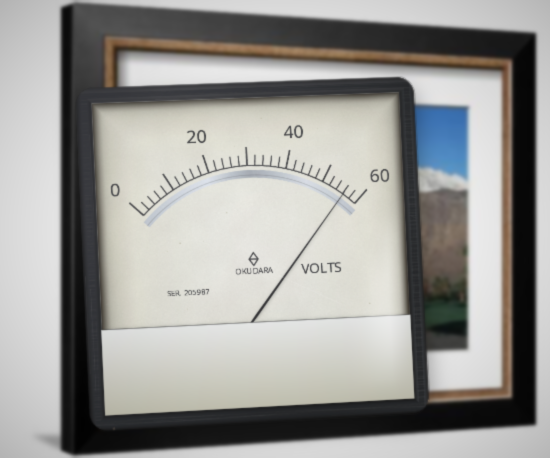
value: 56V
